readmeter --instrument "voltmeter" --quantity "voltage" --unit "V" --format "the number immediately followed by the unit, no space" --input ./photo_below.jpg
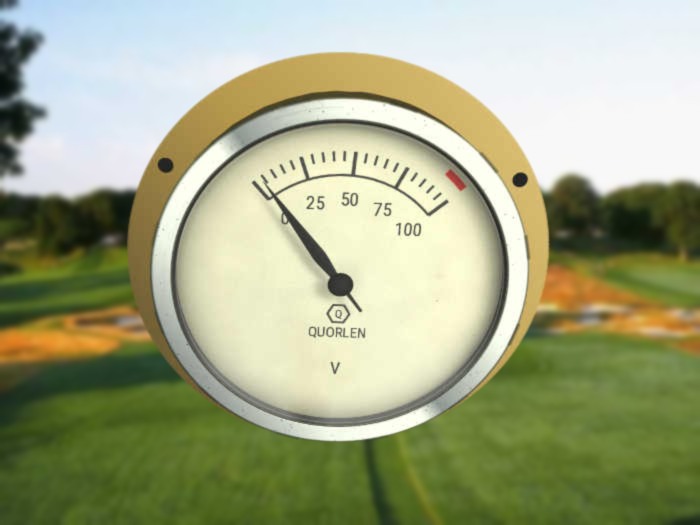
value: 5V
